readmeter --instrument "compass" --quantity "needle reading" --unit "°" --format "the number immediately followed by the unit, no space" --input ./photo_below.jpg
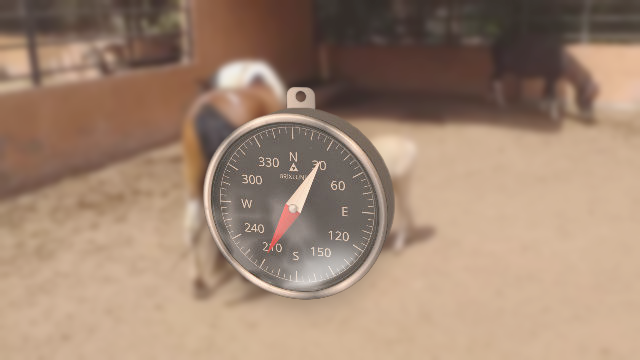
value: 210°
